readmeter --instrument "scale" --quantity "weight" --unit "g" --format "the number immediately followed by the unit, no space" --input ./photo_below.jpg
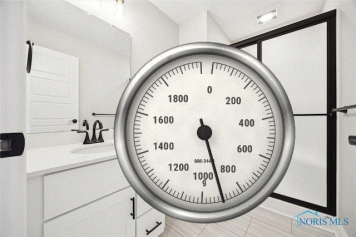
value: 900g
